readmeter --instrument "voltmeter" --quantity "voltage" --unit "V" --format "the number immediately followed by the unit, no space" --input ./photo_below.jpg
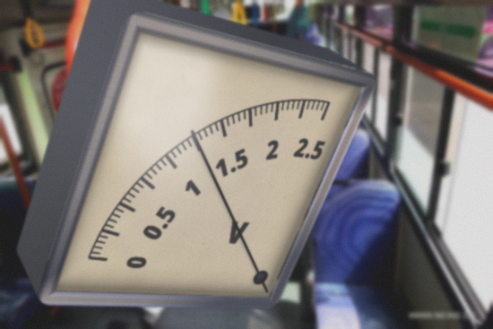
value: 1.25V
